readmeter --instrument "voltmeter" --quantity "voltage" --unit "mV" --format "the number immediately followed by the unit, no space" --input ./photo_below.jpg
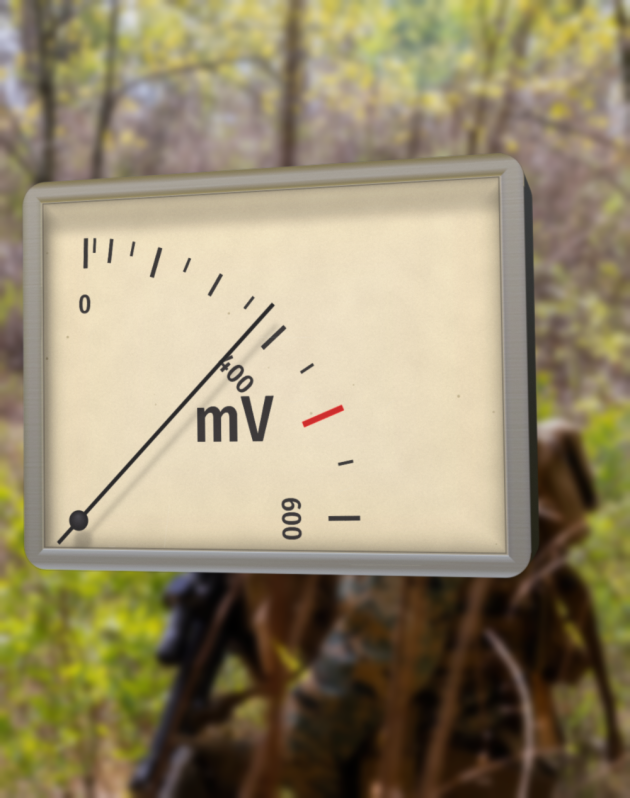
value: 375mV
